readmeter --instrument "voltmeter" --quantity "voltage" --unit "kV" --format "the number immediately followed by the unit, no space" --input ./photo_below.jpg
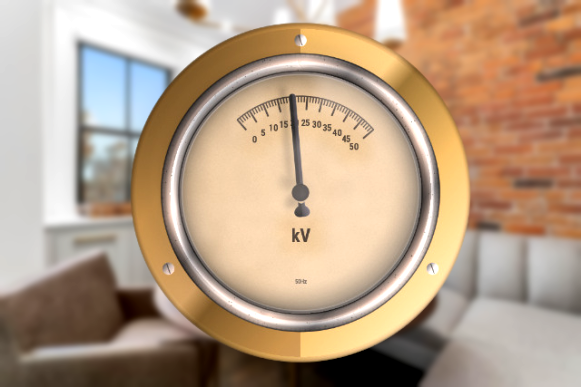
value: 20kV
